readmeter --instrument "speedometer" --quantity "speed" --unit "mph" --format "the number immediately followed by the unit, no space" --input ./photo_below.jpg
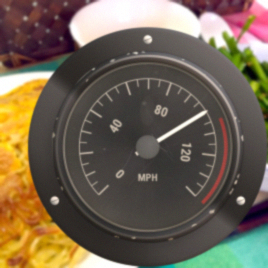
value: 100mph
